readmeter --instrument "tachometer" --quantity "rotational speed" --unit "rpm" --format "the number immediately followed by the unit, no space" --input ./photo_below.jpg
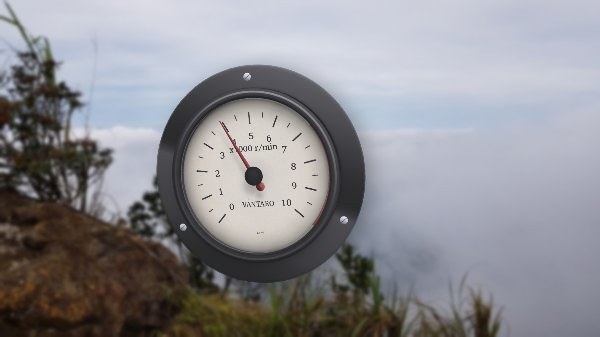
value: 4000rpm
